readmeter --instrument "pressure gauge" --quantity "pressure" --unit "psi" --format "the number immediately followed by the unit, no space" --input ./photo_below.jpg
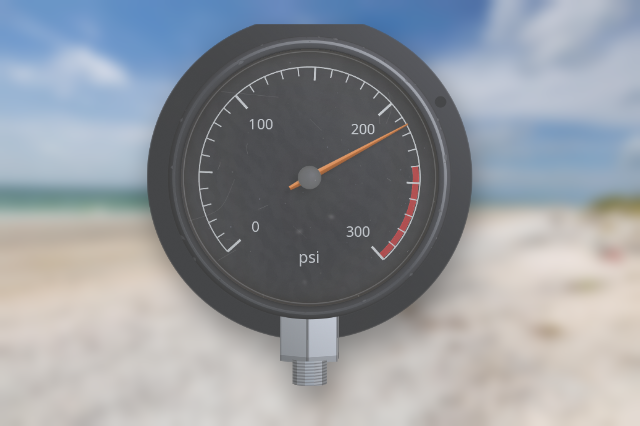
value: 215psi
